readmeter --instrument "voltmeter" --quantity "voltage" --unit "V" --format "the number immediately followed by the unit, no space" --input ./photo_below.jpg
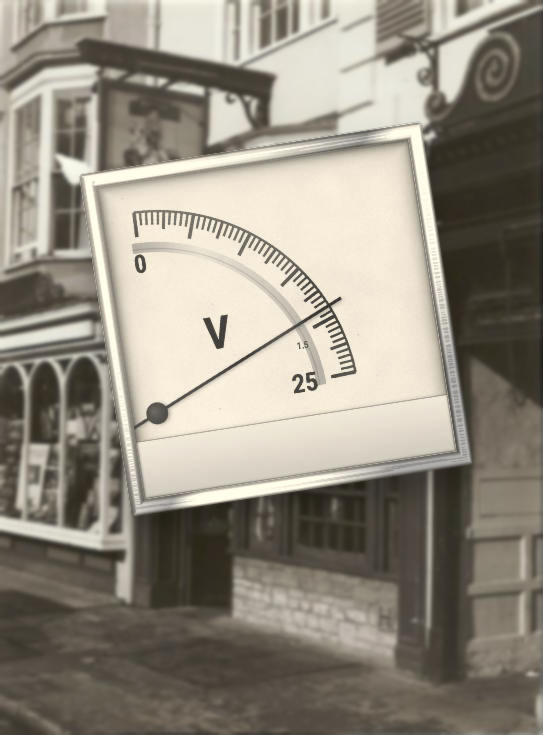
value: 19V
